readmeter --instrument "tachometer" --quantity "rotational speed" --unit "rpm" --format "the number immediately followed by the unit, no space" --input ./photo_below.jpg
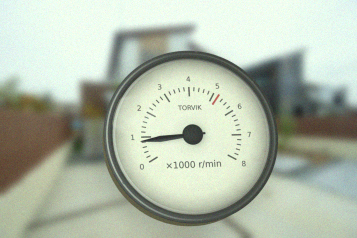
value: 800rpm
